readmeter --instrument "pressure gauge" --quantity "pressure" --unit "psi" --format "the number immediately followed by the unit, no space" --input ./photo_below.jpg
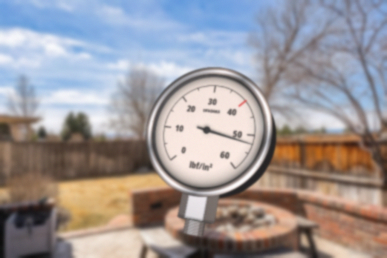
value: 52.5psi
